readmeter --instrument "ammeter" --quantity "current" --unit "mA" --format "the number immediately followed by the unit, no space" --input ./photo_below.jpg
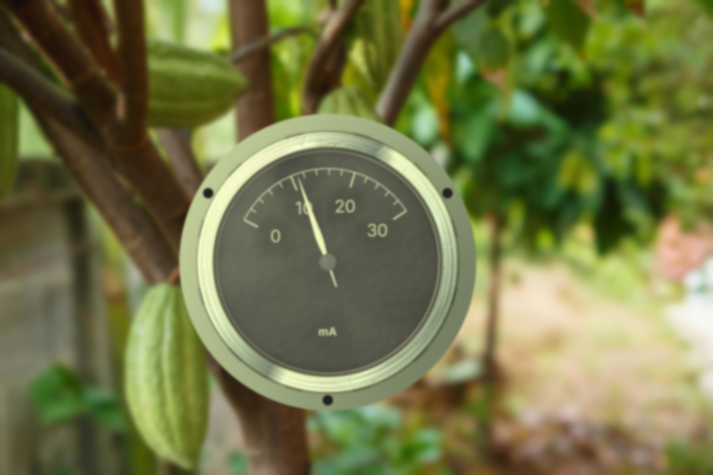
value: 11mA
